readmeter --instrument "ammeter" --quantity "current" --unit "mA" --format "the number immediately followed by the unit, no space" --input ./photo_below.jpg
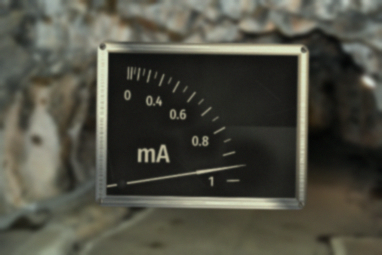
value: 0.95mA
